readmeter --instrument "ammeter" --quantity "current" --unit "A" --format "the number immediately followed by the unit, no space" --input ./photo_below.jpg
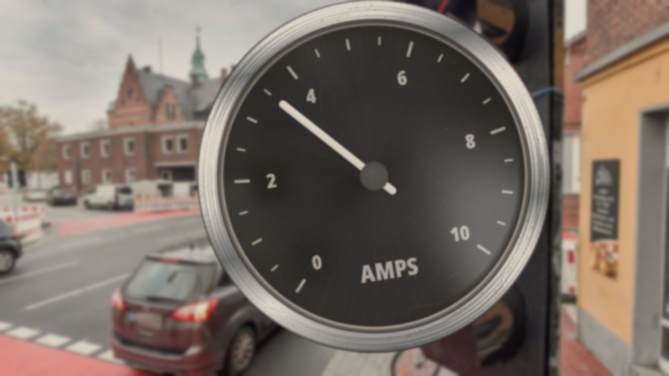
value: 3.5A
